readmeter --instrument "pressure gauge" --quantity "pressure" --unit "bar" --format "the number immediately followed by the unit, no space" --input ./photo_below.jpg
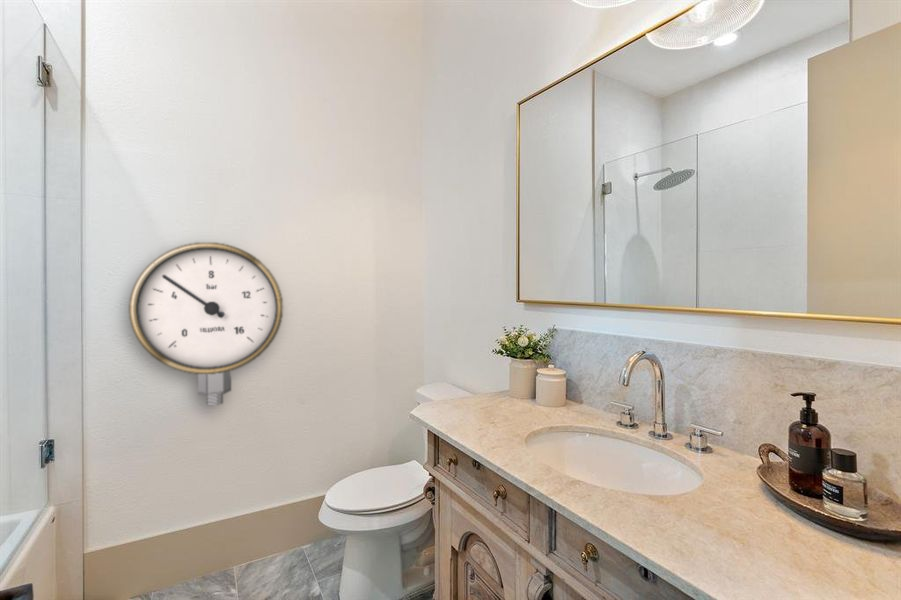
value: 5bar
